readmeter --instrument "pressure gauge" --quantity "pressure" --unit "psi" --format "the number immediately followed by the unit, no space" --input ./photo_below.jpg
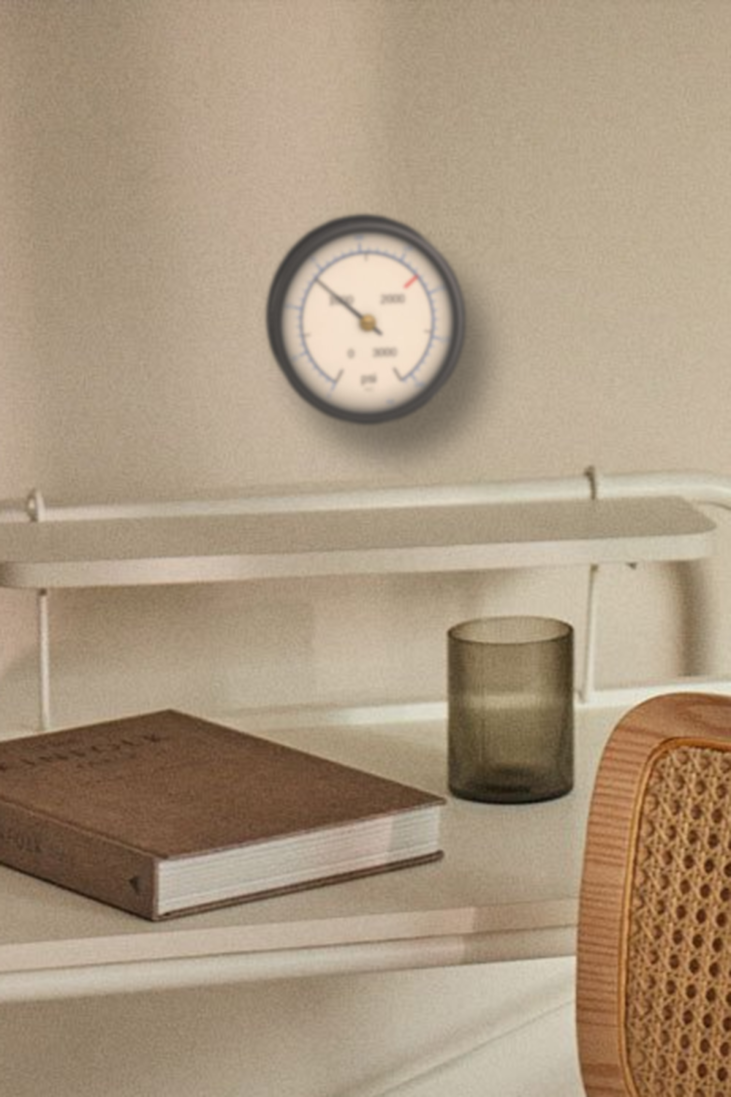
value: 1000psi
